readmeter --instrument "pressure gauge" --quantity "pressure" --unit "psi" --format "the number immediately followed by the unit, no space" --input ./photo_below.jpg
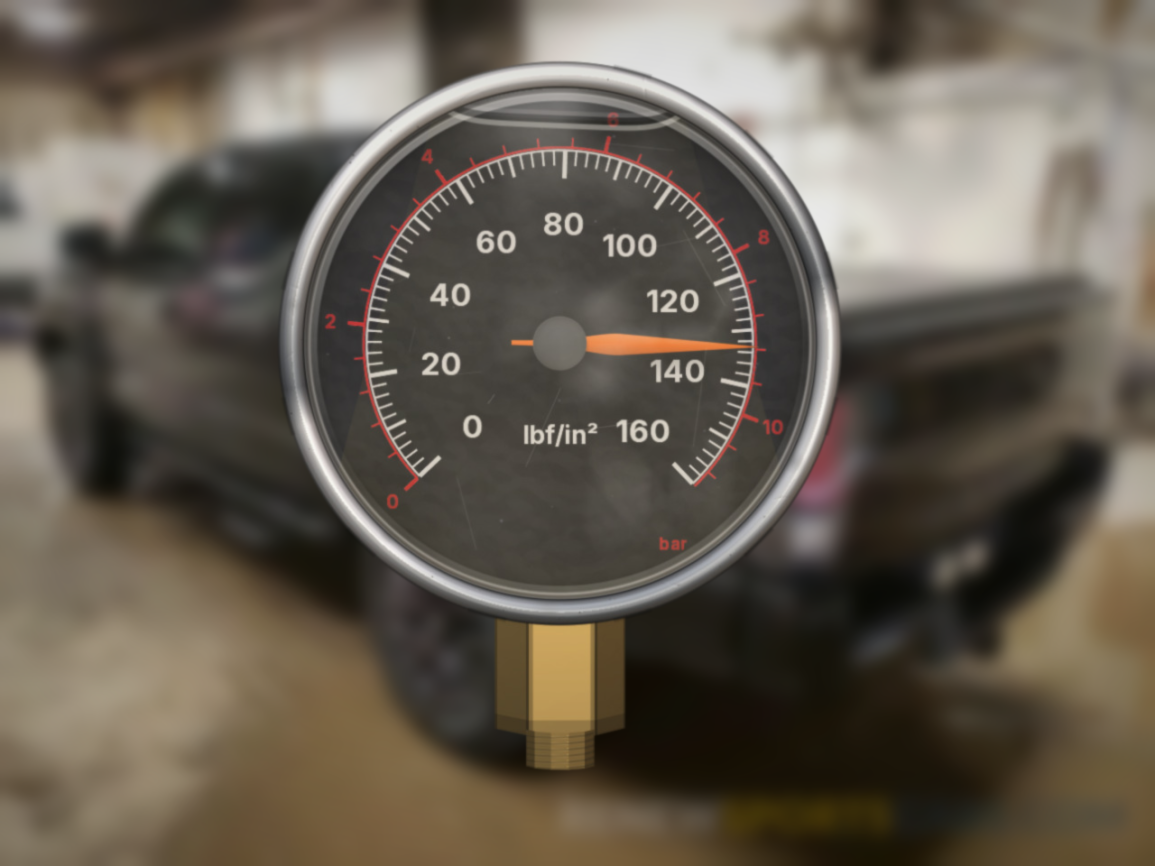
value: 133psi
